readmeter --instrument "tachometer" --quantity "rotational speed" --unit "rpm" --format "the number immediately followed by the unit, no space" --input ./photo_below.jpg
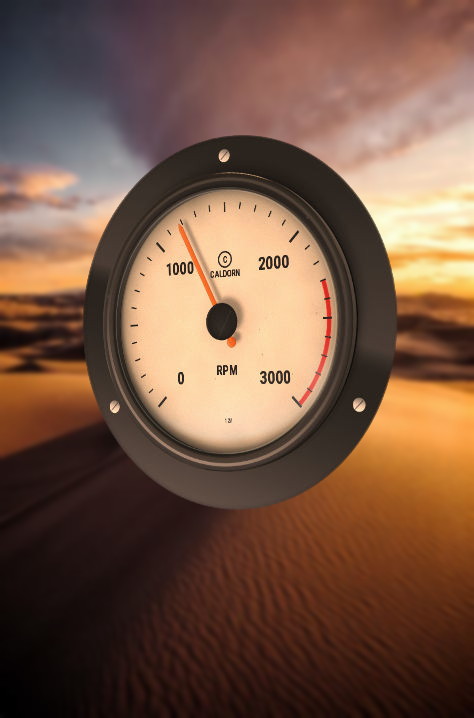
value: 1200rpm
